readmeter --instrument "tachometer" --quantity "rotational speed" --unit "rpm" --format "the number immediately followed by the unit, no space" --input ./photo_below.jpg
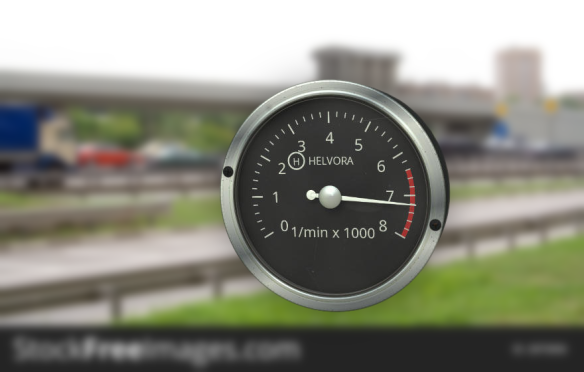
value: 7200rpm
